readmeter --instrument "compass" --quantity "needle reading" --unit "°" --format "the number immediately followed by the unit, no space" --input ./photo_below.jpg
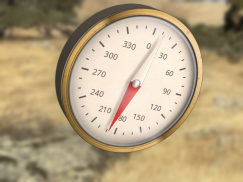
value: 190°
